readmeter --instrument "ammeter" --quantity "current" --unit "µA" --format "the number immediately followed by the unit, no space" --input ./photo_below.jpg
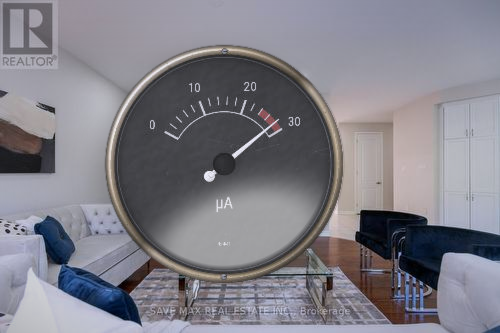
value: 28µA
